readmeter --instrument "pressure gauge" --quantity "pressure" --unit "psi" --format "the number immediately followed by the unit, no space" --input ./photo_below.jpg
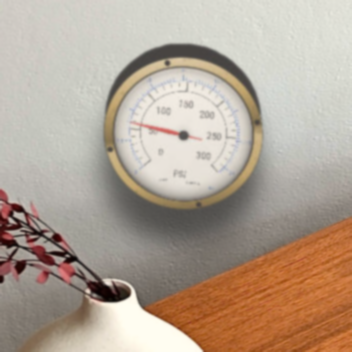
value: 60psi
